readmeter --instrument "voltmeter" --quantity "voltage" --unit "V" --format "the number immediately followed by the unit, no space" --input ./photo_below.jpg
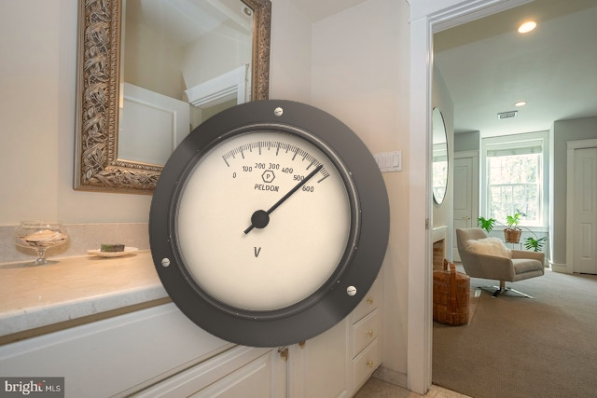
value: 550V
